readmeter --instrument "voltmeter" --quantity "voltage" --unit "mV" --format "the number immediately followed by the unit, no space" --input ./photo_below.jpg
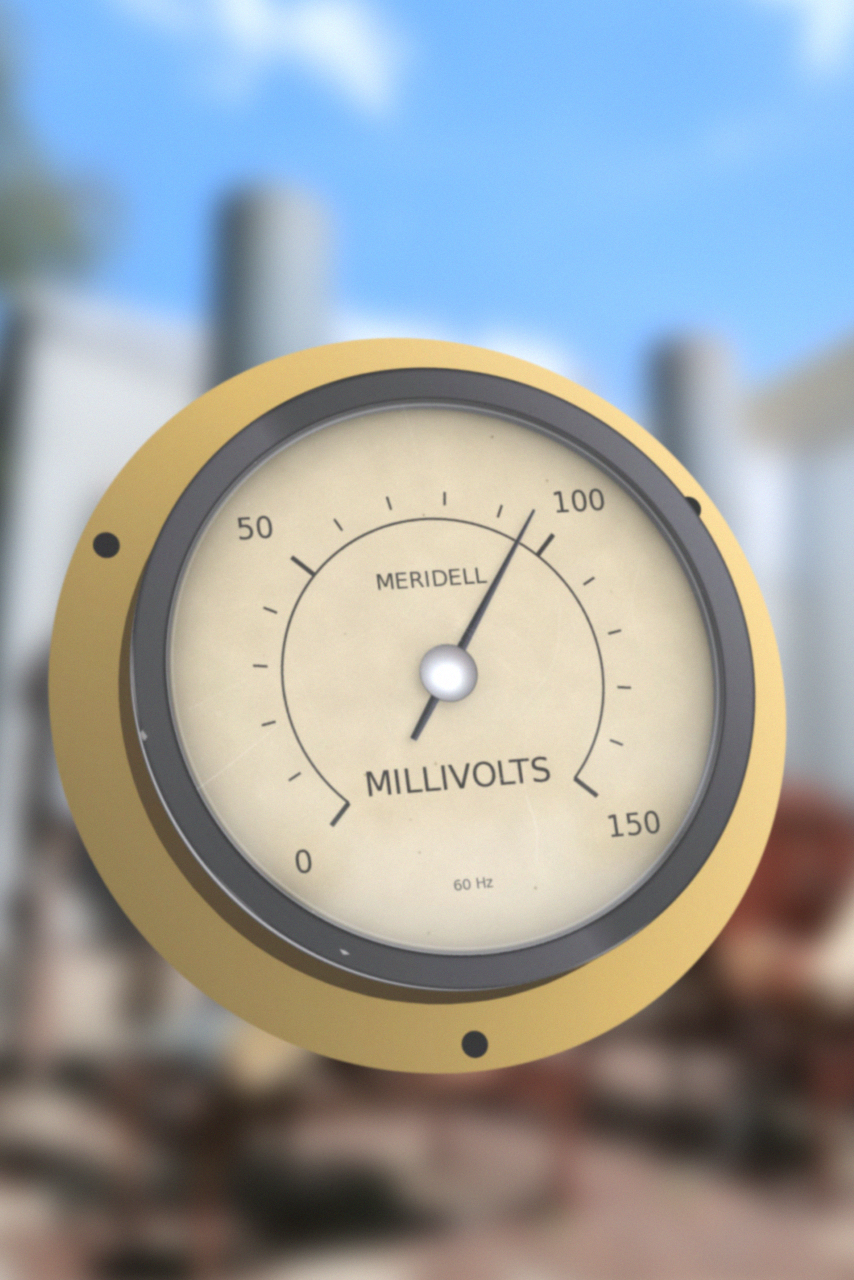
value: 95mV
